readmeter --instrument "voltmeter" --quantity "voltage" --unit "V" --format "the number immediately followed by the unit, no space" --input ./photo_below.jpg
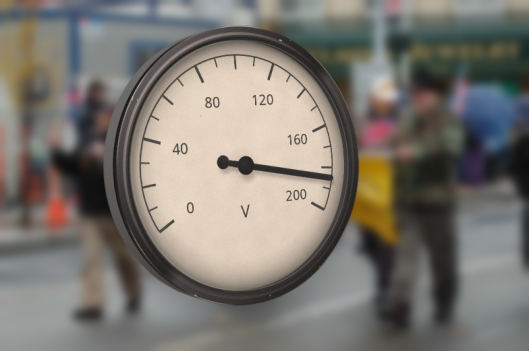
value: 185V
